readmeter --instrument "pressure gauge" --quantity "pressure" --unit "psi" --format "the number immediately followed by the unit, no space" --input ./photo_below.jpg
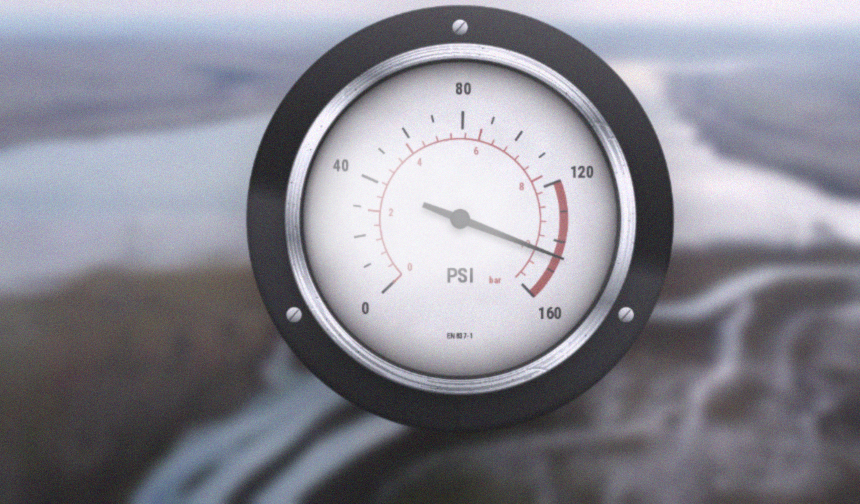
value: 145psi
